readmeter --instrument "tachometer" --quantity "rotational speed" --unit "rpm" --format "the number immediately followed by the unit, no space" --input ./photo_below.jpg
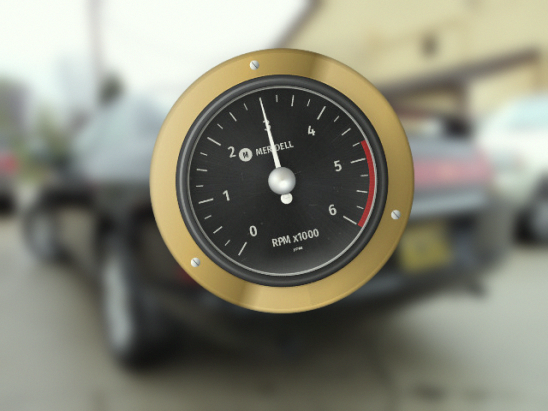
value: 3000rpm
